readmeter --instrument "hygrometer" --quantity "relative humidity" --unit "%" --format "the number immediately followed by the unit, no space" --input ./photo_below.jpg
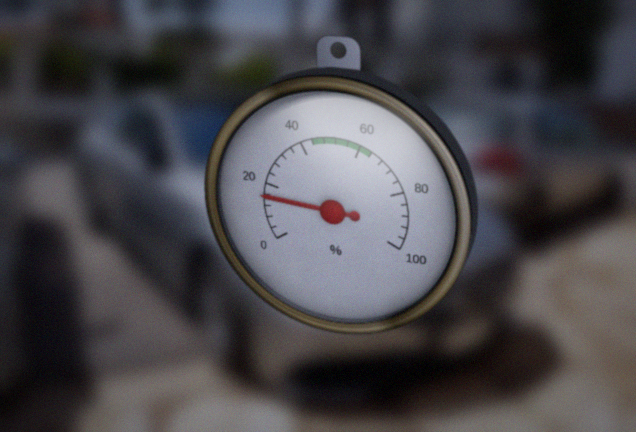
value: 16%
